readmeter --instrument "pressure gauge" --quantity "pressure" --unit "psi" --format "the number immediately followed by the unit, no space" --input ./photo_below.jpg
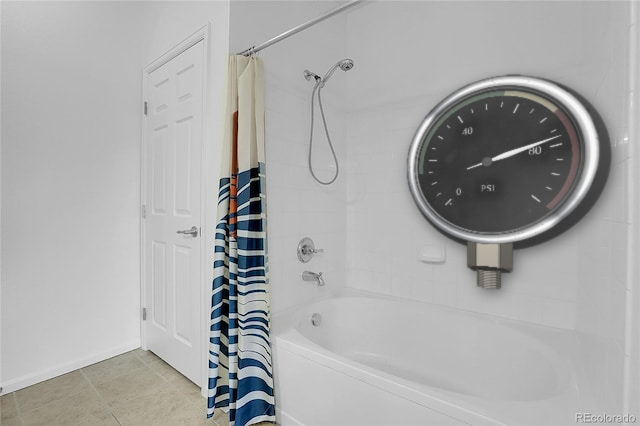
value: 77.5psi
